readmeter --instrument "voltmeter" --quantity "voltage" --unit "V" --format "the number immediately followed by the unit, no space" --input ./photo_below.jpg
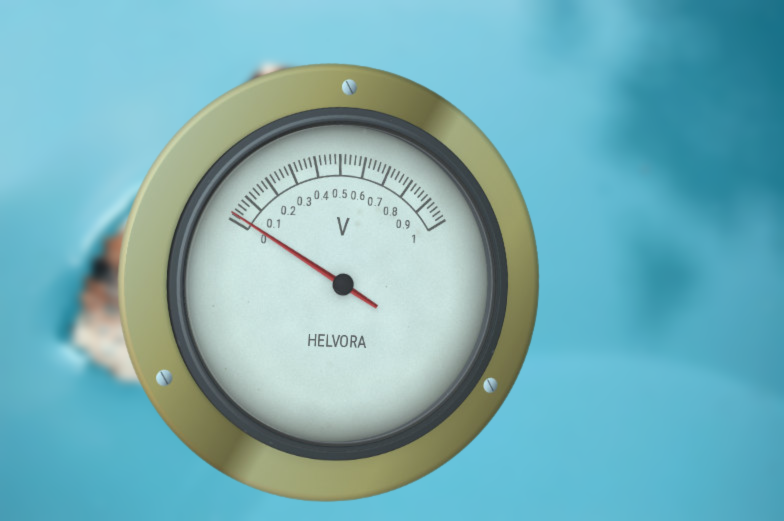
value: 0.02V
